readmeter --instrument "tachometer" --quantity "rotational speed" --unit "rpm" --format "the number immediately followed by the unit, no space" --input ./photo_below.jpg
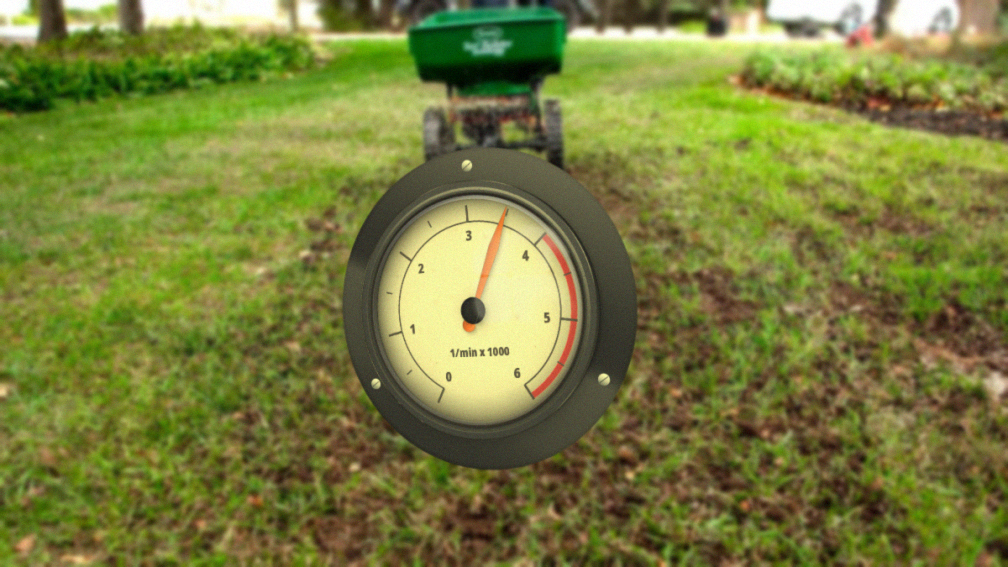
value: 3500rpm
